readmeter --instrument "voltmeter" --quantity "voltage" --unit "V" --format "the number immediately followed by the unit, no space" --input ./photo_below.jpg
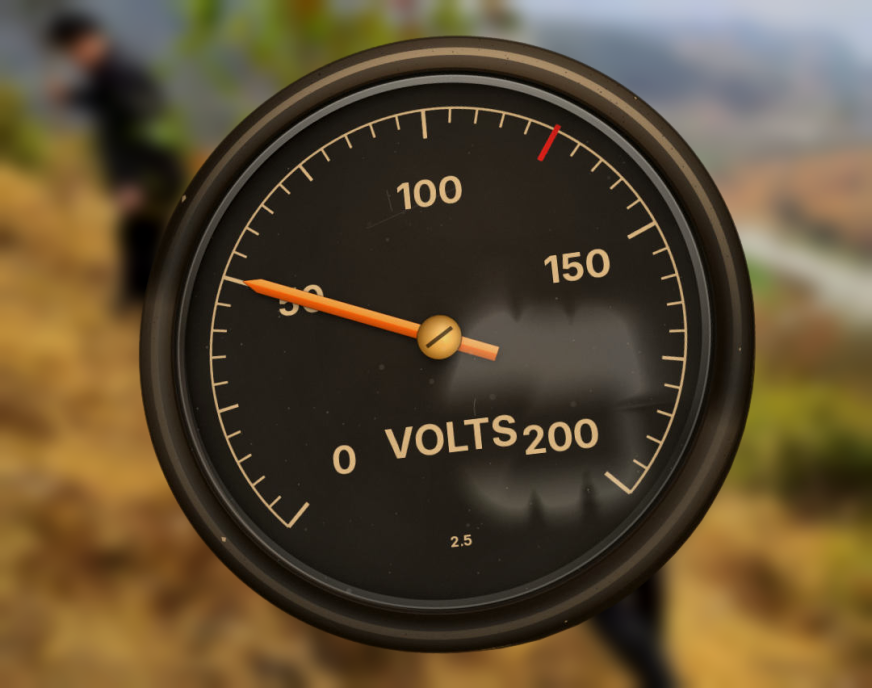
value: 50V
